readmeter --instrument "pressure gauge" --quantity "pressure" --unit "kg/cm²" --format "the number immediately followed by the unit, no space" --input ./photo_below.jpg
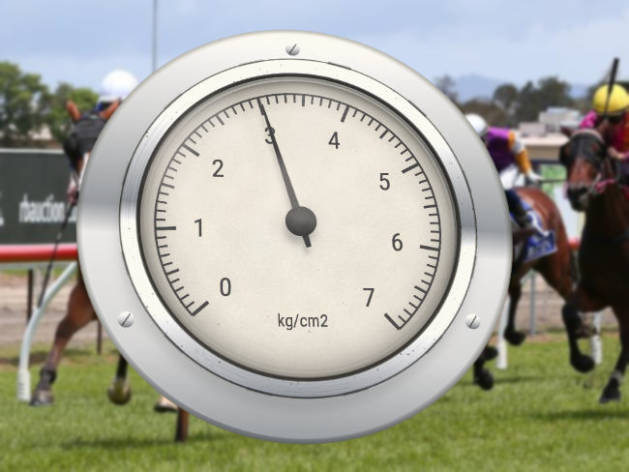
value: 3kg/cm²
